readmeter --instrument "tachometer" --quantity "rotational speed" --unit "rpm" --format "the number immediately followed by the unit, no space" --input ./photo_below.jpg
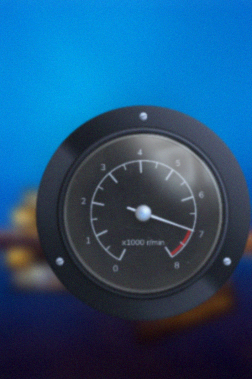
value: 7000rpm
